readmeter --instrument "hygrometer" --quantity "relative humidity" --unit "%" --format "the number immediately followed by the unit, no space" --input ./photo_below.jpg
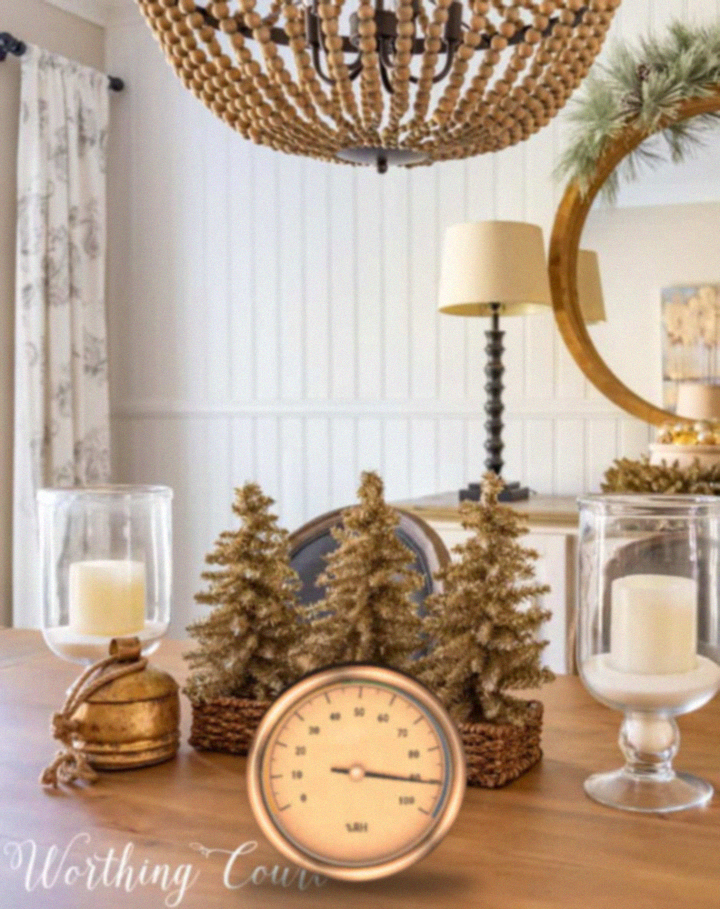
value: 90%
